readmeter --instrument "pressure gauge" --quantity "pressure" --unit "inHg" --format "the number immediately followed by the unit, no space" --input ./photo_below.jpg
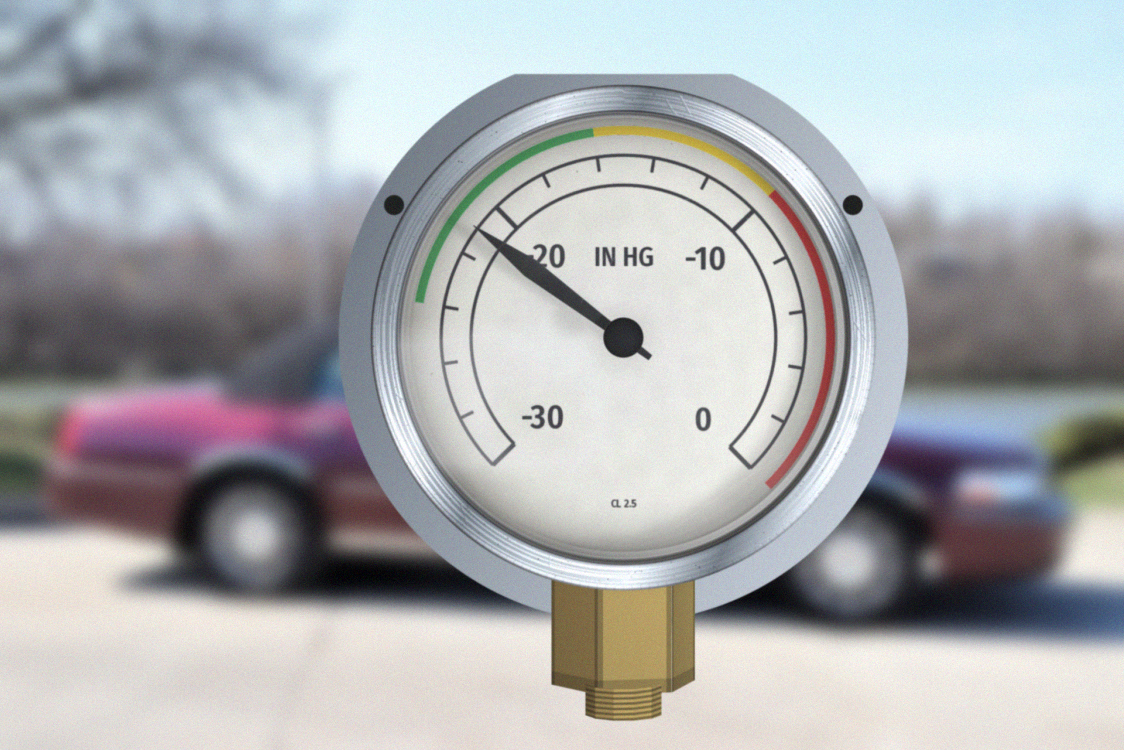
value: -21inHg
